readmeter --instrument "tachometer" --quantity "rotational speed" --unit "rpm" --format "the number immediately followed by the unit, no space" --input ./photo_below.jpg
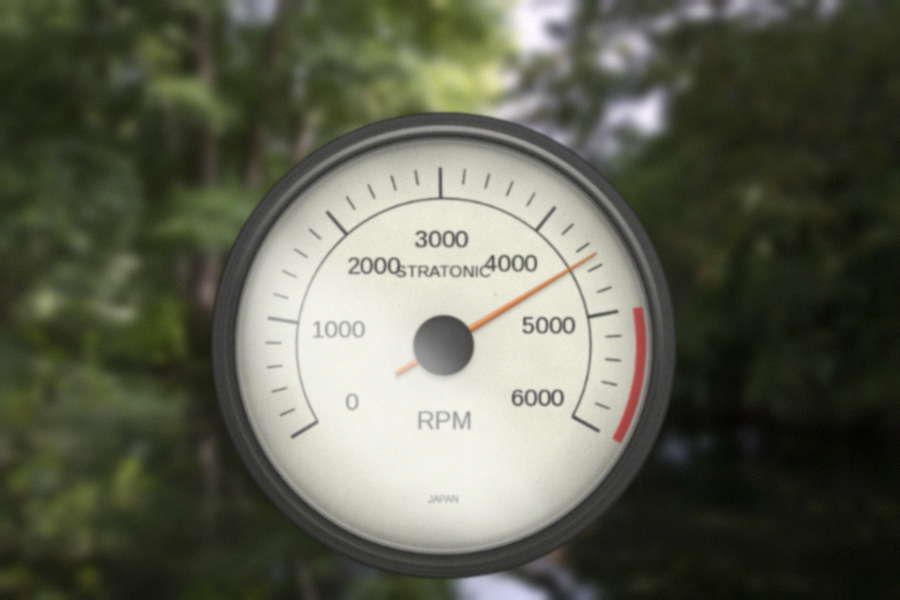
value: 4500rpm
